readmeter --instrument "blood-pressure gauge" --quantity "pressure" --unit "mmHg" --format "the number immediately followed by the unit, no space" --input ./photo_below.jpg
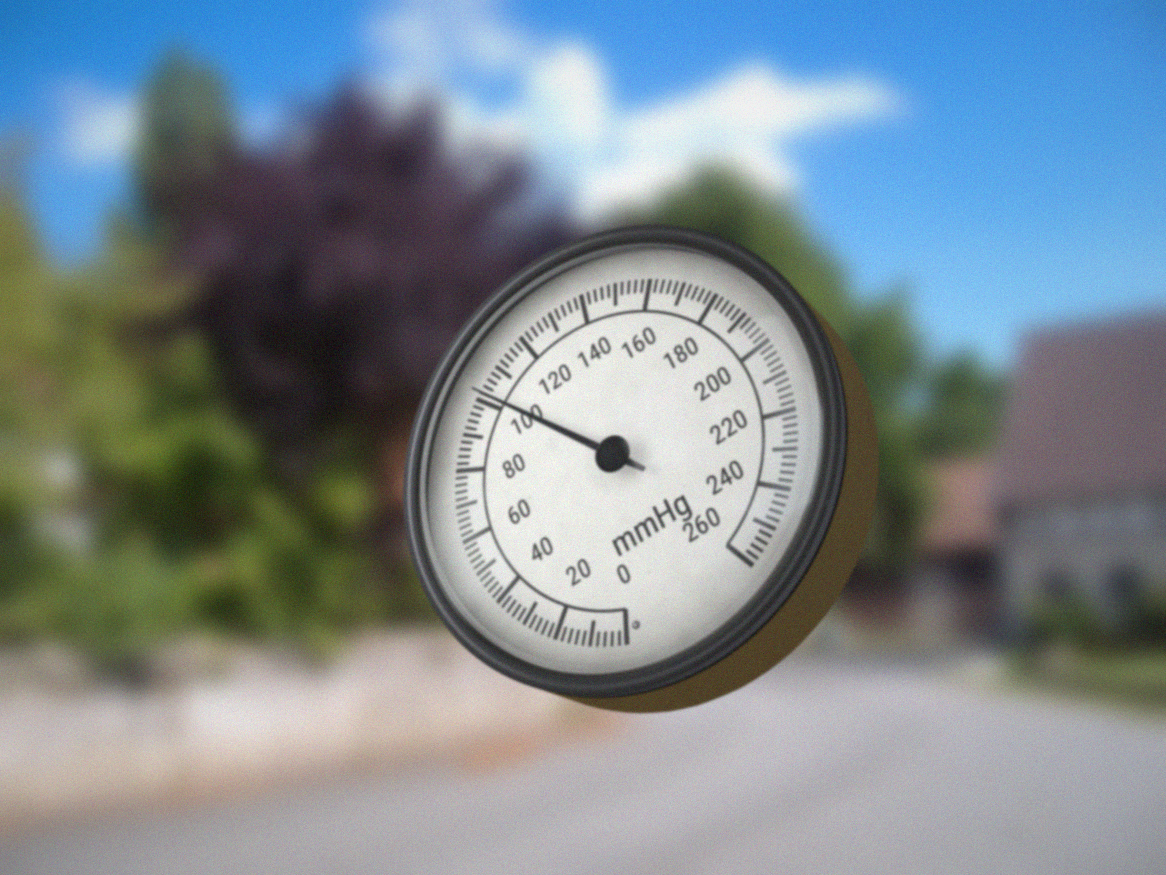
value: 102mmHg
